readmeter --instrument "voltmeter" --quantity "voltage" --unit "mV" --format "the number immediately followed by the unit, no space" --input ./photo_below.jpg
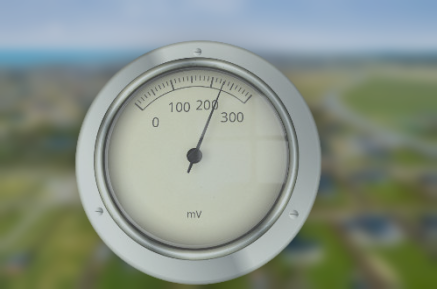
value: 230mV
